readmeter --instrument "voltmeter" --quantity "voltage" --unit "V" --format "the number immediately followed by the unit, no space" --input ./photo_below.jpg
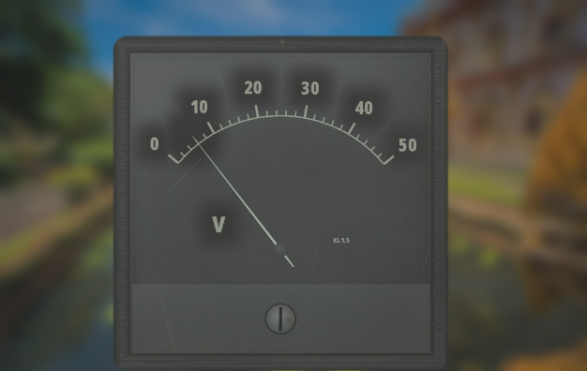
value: 6V
